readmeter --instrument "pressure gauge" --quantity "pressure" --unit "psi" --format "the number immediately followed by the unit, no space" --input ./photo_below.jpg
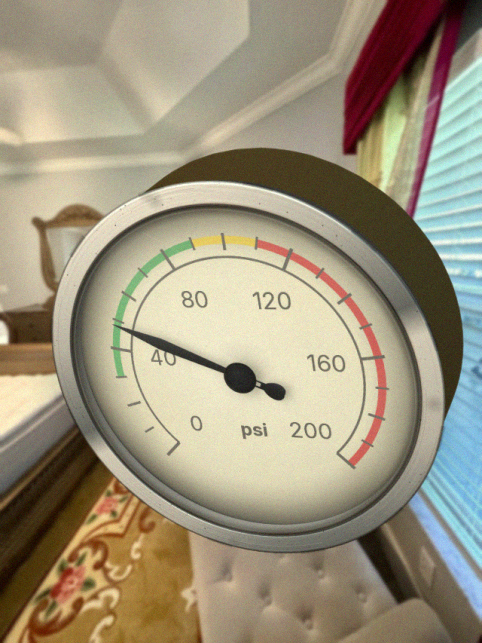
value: 50psi
